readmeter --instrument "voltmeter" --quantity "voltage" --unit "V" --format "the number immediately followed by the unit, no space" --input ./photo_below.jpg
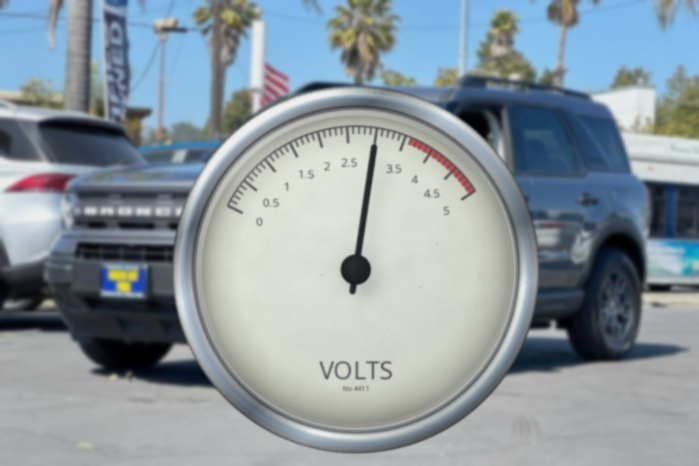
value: 3V
